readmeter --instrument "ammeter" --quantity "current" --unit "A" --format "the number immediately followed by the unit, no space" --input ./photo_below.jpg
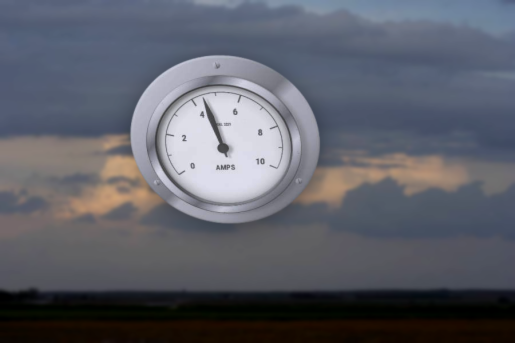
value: 4.5A
